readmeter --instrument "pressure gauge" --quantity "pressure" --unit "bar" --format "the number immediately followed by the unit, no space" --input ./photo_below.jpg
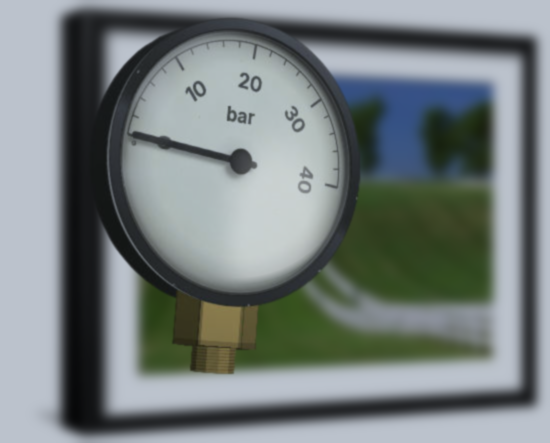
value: 0bar
